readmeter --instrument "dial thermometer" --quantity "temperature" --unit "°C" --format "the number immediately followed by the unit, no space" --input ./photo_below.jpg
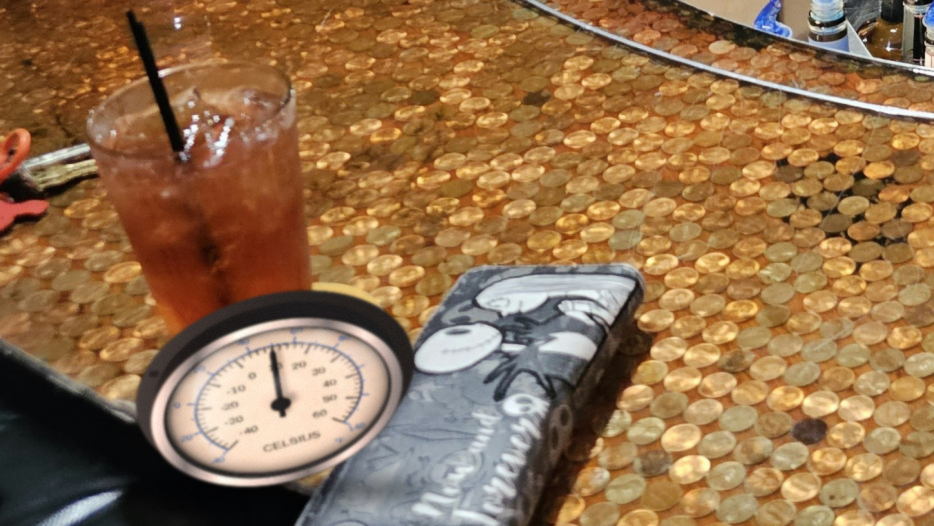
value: 10°C
